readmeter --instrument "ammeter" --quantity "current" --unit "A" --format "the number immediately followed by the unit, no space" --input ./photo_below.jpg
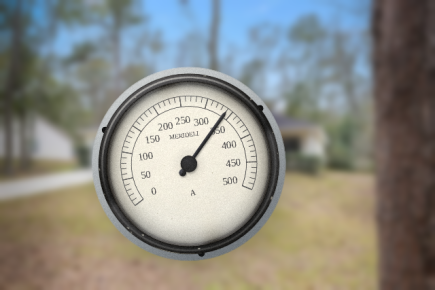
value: 340A
